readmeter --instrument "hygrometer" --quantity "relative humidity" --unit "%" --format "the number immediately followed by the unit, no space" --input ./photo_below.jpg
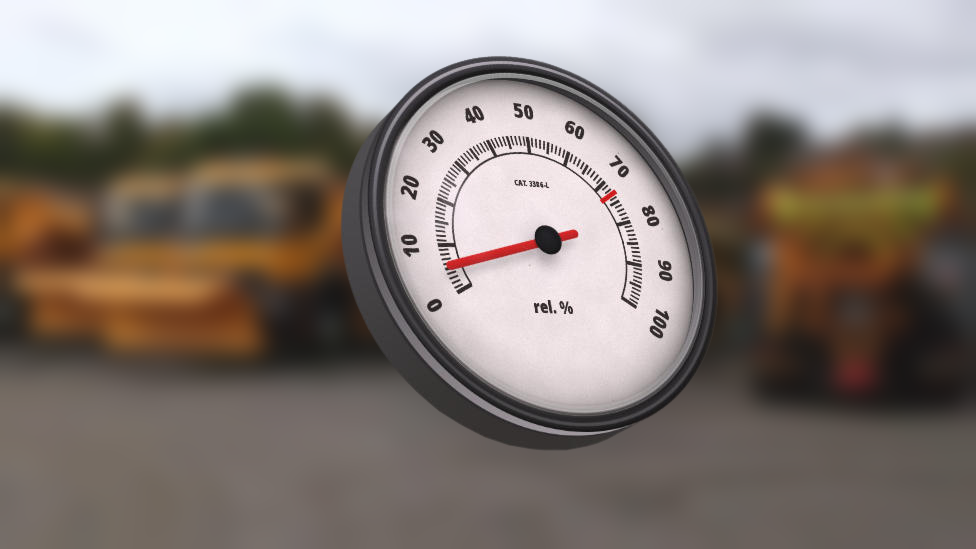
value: 5%
